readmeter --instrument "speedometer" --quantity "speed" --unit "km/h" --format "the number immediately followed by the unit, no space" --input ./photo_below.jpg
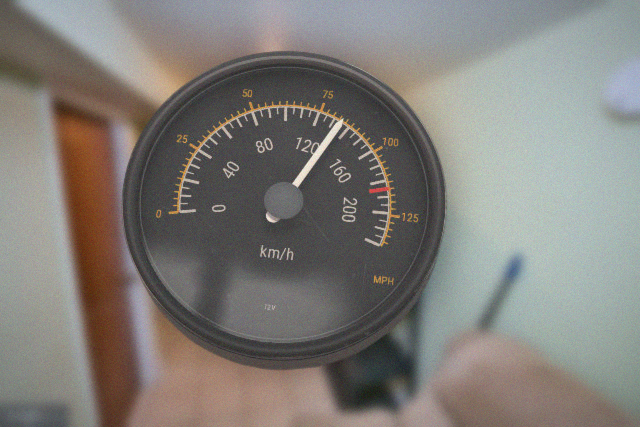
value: 135km/h
